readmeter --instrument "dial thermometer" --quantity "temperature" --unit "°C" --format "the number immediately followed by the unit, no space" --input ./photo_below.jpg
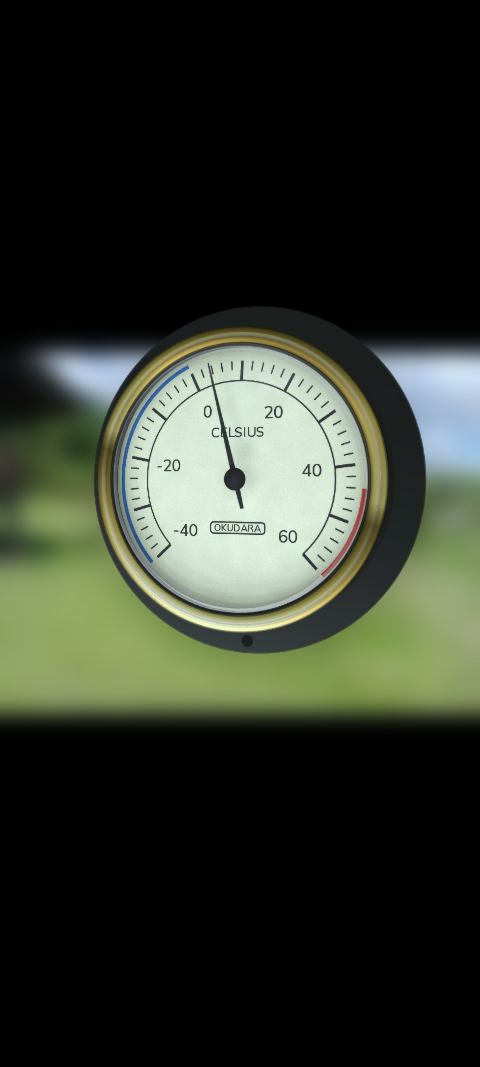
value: 4°C
